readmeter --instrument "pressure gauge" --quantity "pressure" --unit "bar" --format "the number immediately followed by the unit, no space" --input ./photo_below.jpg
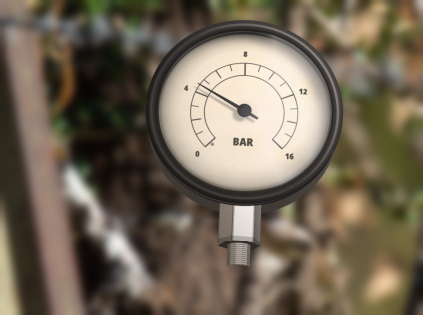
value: 4.5bar
